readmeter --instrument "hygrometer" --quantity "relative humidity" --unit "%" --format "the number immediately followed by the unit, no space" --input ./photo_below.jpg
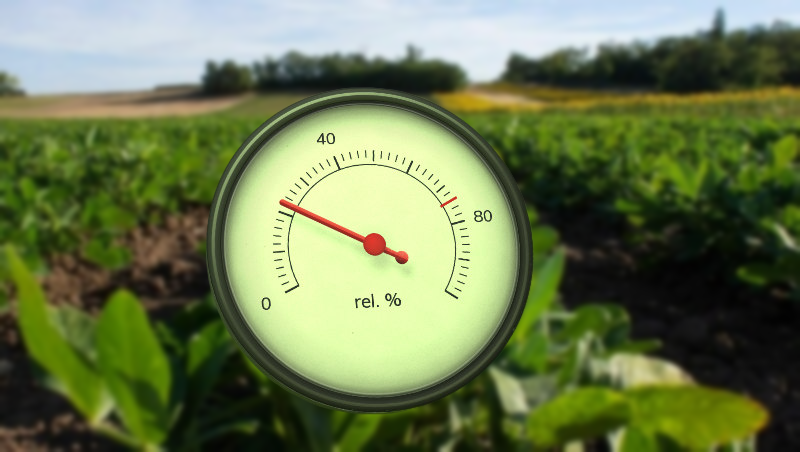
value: 22%
